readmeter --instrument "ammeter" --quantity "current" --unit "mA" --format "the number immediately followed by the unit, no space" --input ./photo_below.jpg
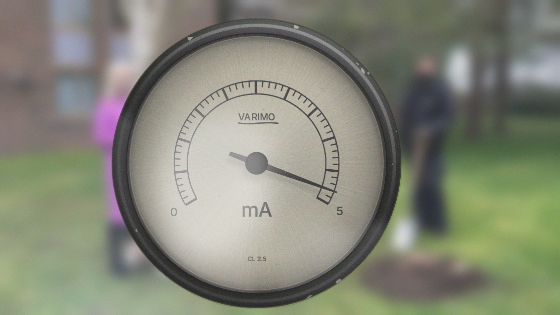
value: 4.8mA
